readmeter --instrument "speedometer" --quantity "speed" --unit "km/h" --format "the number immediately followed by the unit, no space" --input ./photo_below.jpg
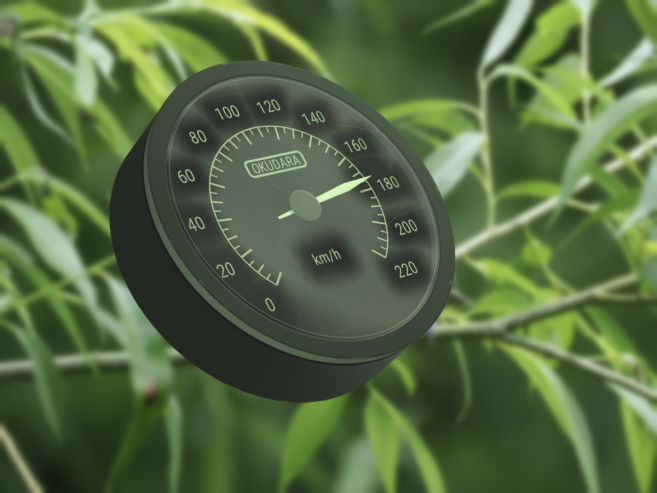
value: 175km/h
